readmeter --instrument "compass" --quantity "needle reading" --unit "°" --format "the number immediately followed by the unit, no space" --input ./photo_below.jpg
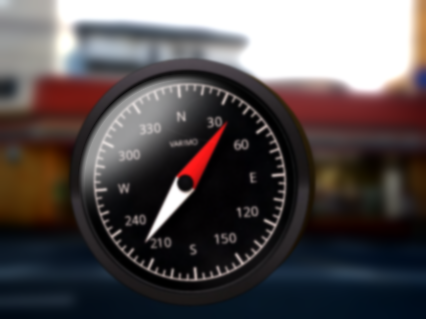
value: 40°
